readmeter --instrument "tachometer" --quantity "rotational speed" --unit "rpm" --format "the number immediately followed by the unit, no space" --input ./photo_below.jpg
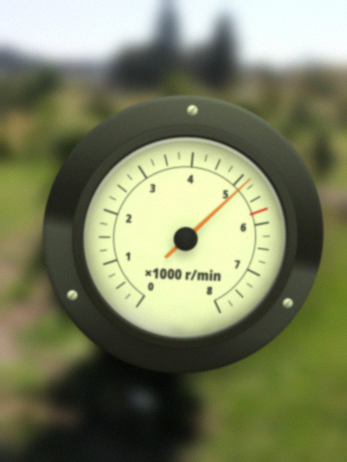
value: 5125rpm
